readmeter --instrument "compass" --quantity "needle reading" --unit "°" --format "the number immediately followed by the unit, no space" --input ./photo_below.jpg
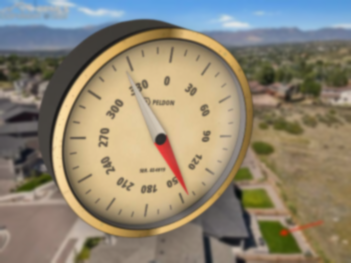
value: 145°
